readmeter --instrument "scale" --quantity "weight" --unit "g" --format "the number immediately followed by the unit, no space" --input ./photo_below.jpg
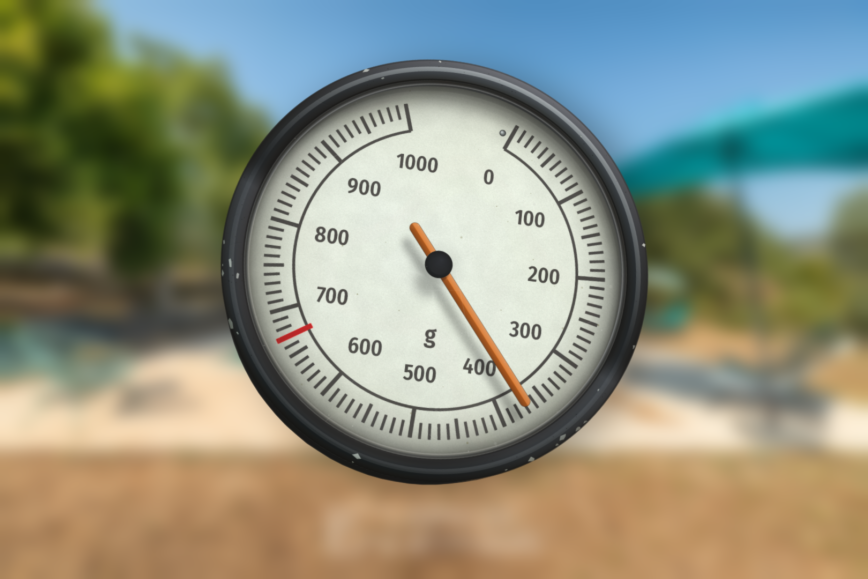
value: 370g
